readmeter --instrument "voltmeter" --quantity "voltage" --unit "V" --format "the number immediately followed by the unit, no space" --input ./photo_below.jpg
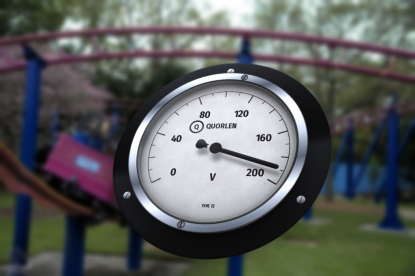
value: 190V
